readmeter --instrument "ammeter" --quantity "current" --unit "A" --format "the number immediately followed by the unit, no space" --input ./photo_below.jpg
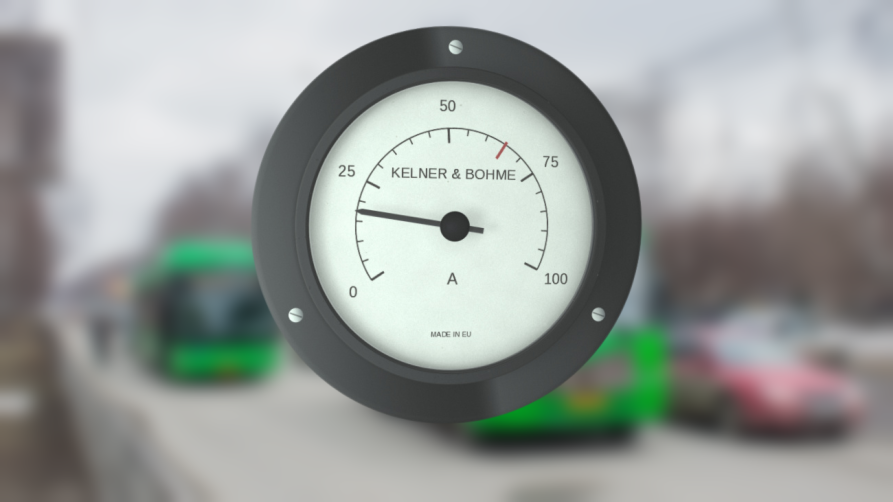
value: 17.5A
